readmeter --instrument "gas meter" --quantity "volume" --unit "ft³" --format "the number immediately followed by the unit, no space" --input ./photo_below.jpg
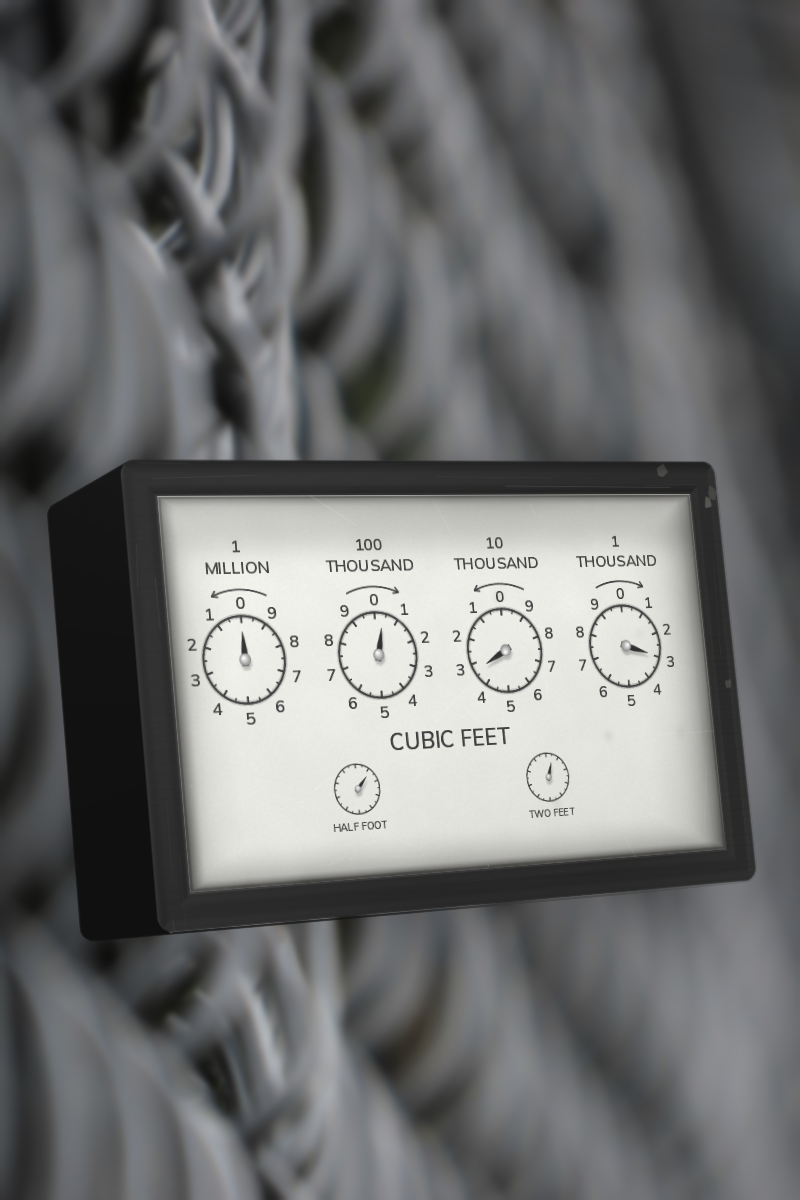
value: 3300ft³
